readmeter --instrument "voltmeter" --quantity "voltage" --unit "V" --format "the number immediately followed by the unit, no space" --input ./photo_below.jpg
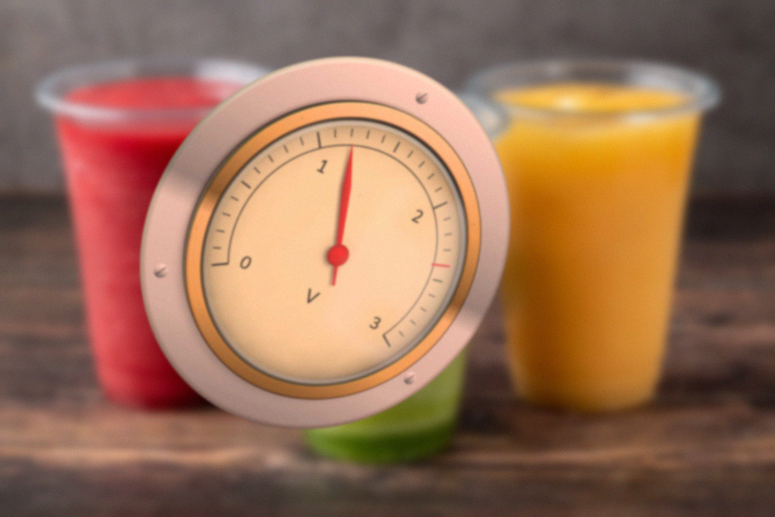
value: 1.2V
